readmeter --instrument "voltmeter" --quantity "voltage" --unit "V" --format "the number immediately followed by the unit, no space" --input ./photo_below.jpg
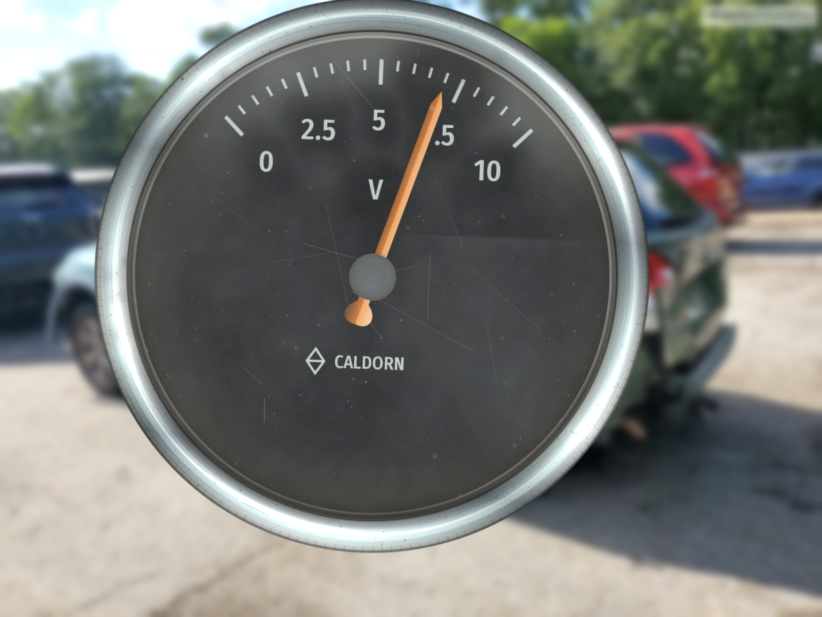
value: 7V
